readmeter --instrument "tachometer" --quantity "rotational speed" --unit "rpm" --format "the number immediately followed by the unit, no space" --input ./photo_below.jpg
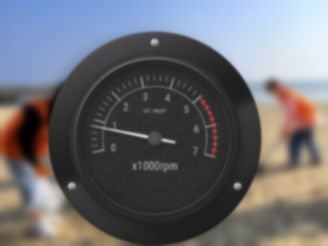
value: 800rpm
